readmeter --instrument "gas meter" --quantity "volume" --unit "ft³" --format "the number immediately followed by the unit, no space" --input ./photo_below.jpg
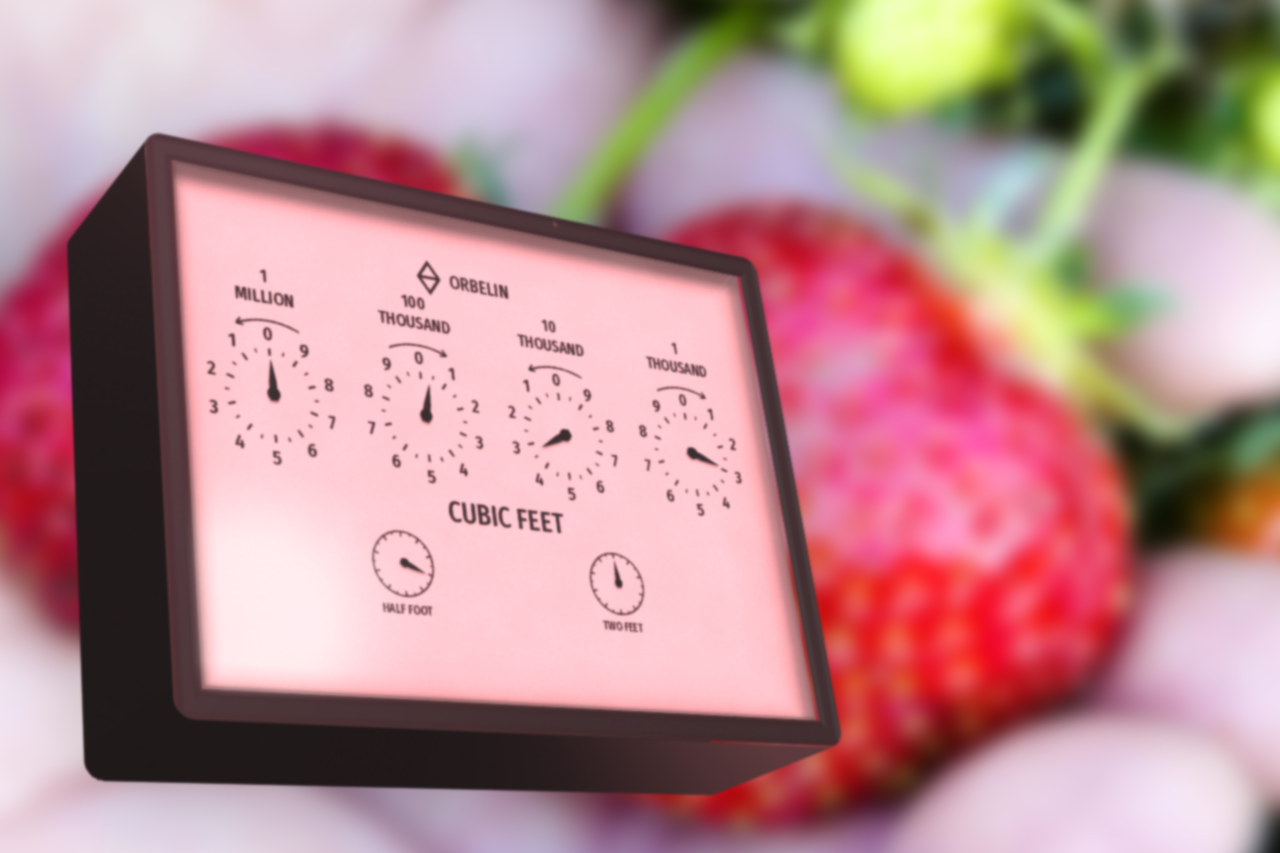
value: 3300ft³
